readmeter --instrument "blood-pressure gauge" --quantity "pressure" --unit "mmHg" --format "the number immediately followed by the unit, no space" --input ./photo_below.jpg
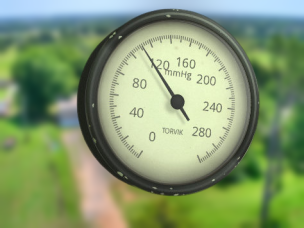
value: 110mmHg
